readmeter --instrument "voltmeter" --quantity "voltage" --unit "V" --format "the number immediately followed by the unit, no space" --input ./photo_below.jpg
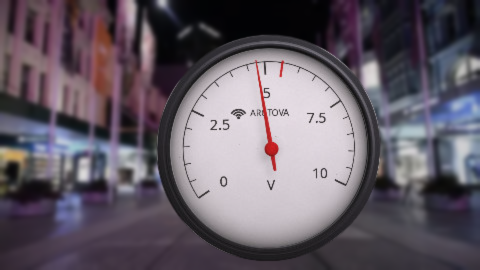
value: 4.75V
